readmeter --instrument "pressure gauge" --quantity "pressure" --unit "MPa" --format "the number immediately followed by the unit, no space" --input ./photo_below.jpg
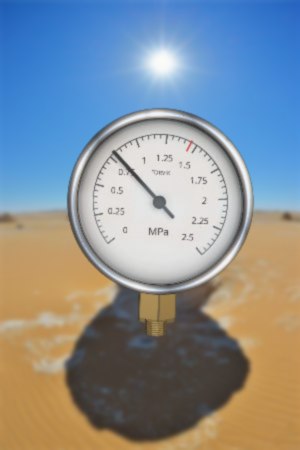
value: 0.8MPa
